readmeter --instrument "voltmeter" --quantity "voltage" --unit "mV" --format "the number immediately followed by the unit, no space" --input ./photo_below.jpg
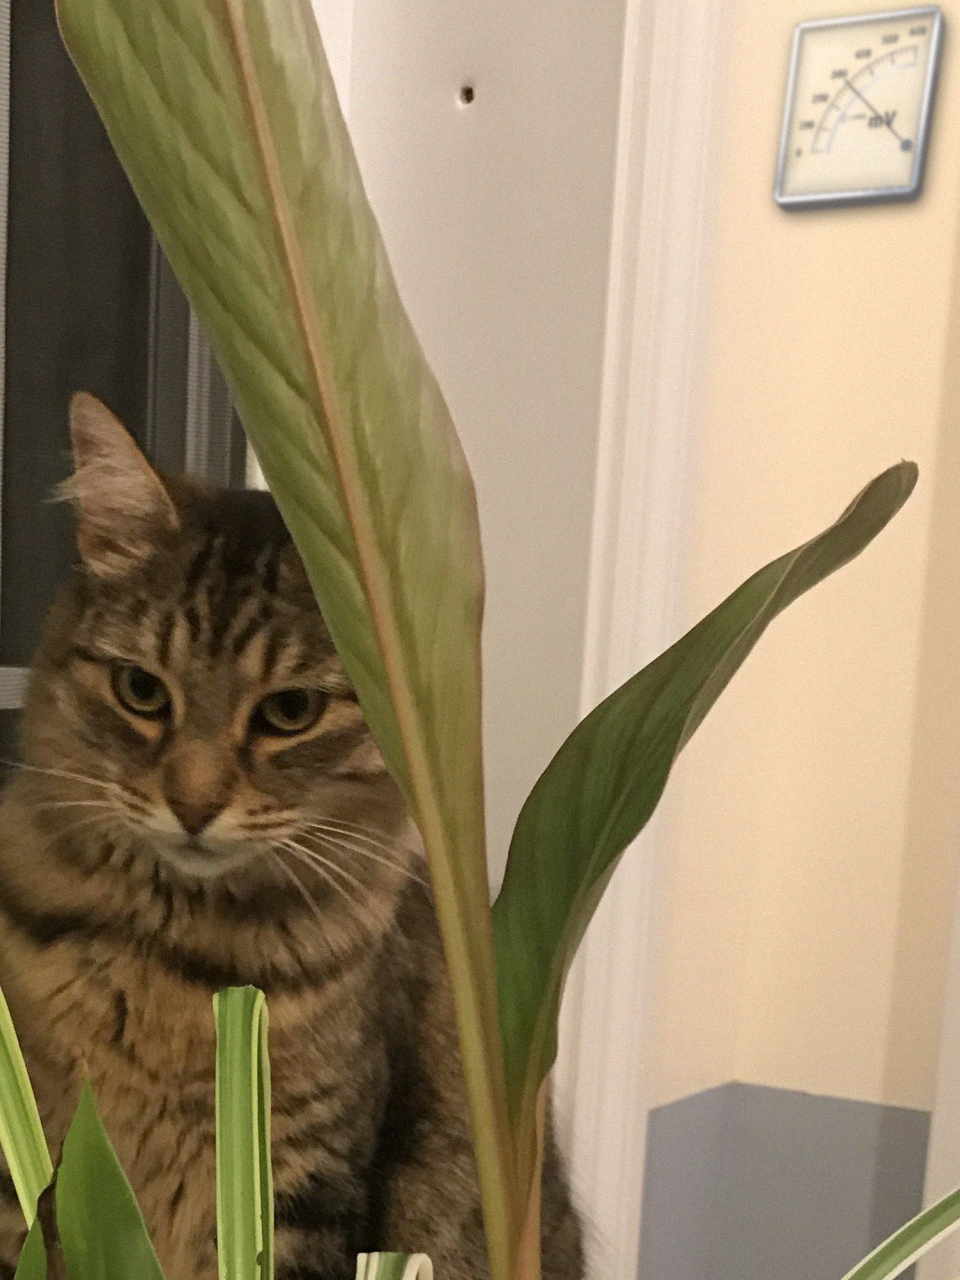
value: 300mV
